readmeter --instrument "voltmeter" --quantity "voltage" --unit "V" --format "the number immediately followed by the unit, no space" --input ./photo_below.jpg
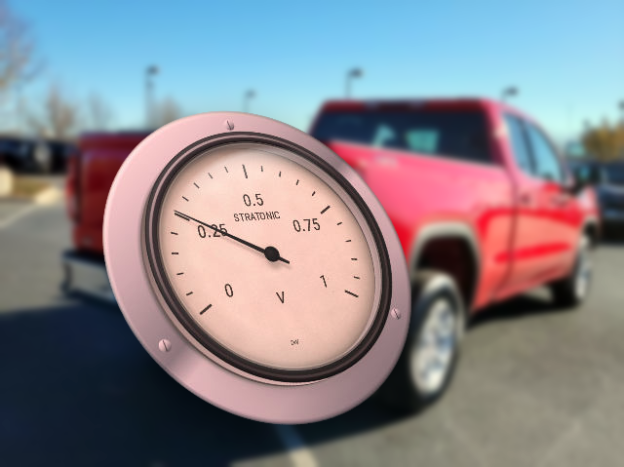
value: 0.25V
